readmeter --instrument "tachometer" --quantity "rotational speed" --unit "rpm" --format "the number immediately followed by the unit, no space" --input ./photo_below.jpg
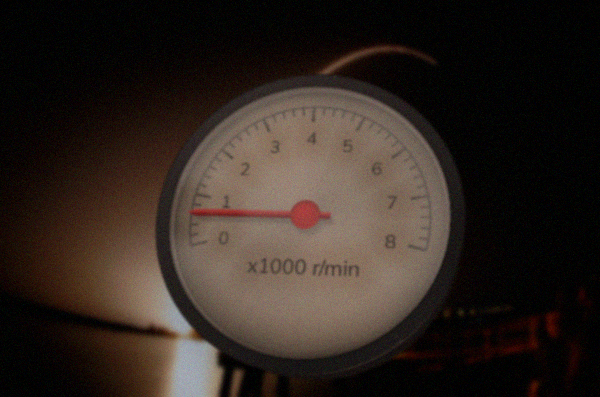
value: 600rpm
